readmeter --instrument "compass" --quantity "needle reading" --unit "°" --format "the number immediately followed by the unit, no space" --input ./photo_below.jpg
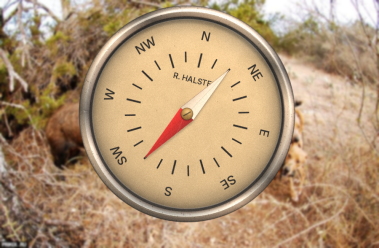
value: 210°
